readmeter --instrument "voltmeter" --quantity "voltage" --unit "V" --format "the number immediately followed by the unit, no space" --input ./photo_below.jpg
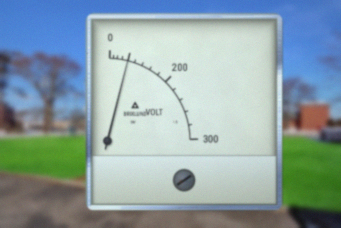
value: 100V
